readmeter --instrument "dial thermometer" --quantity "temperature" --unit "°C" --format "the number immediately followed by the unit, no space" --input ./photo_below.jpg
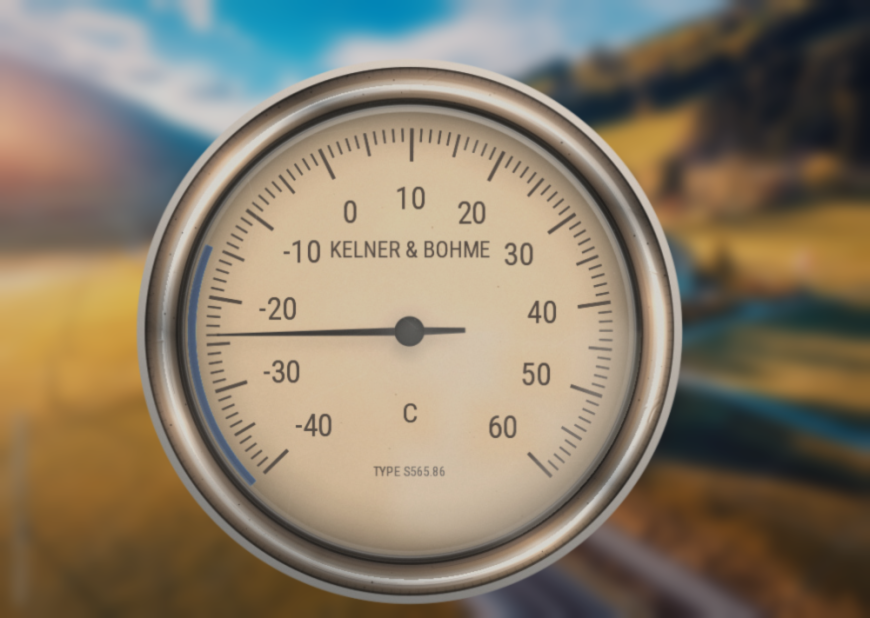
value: -24°C
